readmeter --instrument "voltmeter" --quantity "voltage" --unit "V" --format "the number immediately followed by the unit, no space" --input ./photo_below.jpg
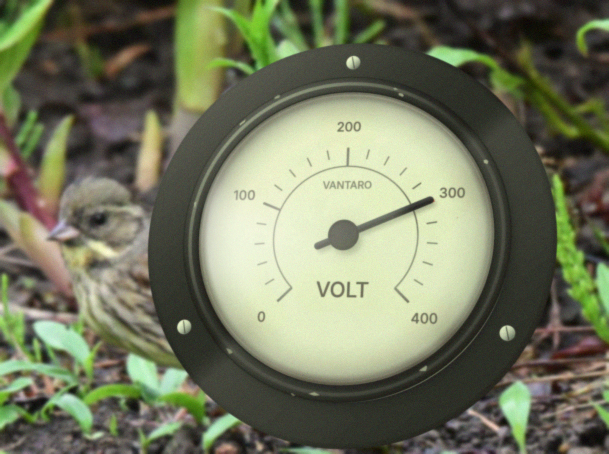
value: 300V
